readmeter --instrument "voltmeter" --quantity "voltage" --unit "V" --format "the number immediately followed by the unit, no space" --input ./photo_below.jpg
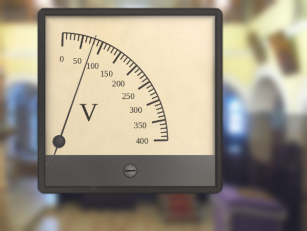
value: 80V
